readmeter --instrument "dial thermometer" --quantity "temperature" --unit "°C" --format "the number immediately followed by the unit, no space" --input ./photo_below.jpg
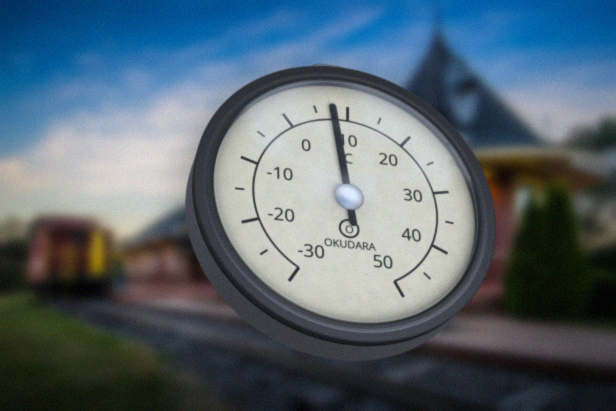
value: 7.5°C
